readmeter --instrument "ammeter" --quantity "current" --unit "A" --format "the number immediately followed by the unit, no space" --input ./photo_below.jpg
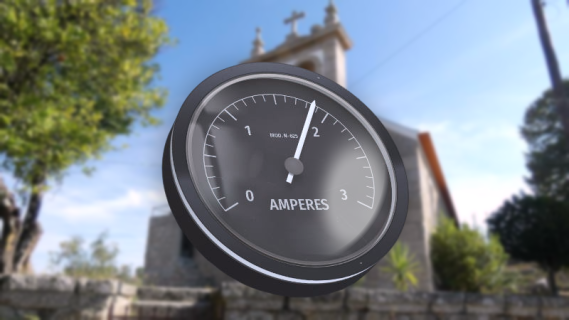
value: 1.85A
